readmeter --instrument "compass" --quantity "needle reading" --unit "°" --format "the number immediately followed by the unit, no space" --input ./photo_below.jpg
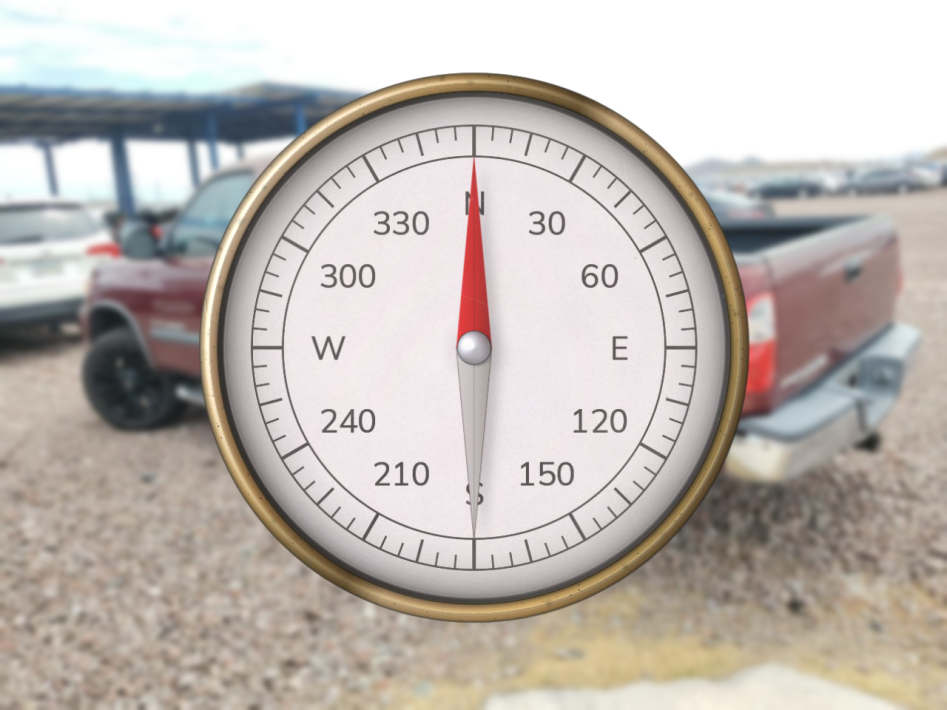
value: 0°
